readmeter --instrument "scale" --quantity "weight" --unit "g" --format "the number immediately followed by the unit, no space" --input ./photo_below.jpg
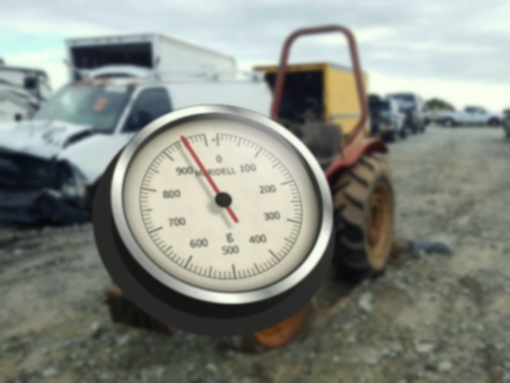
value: 950g
